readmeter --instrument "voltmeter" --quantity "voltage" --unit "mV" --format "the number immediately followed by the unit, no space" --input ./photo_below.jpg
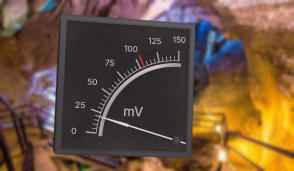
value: 20mV
